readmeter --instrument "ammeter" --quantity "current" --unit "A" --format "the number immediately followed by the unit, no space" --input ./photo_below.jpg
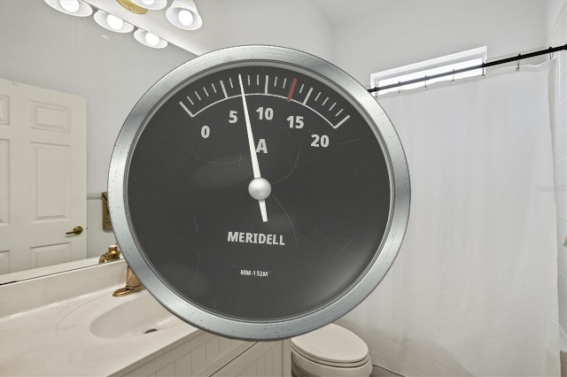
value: 7A
